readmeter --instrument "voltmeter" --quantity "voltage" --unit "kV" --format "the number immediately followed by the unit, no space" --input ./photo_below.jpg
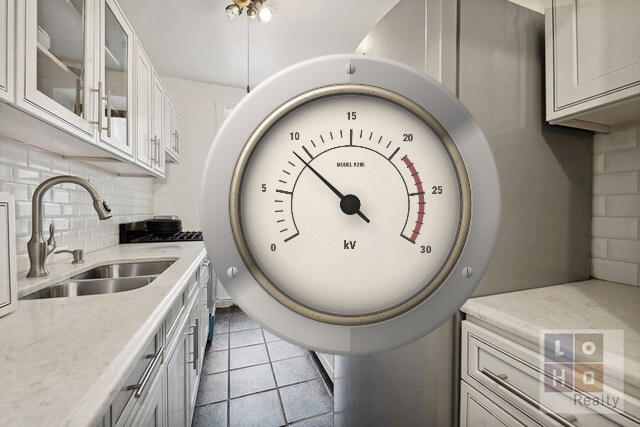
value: 9kV
